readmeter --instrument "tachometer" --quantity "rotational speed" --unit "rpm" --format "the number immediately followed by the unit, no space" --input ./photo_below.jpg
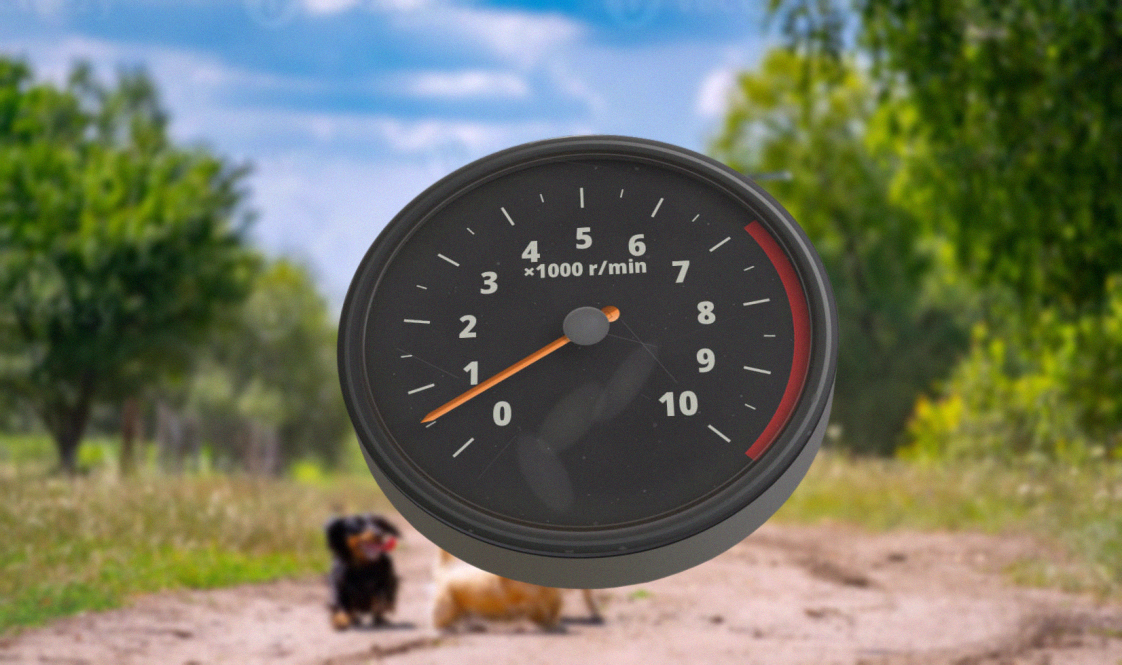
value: 500rpm
